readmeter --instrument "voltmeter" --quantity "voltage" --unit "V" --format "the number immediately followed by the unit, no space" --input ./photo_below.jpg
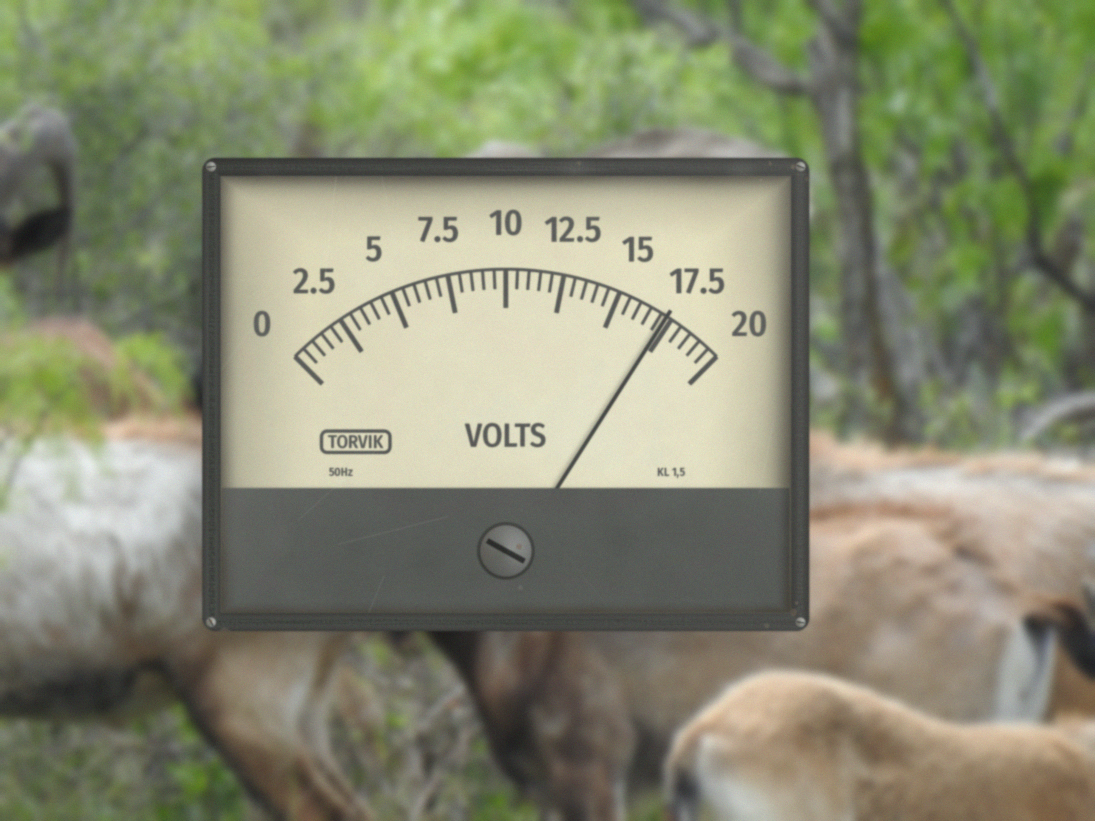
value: 17.25V
